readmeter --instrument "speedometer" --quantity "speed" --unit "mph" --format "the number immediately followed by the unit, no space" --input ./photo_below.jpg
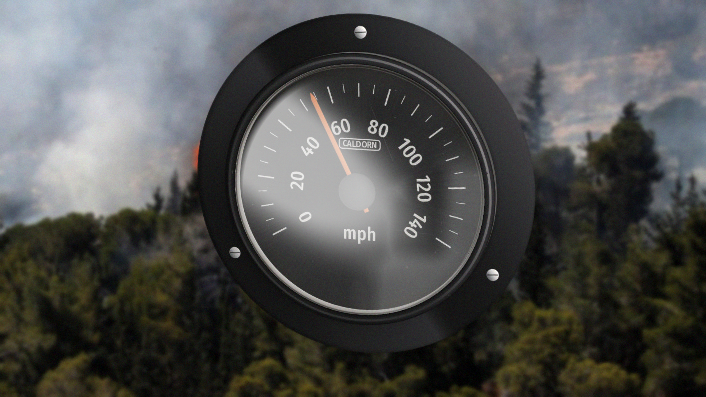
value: 55mph
